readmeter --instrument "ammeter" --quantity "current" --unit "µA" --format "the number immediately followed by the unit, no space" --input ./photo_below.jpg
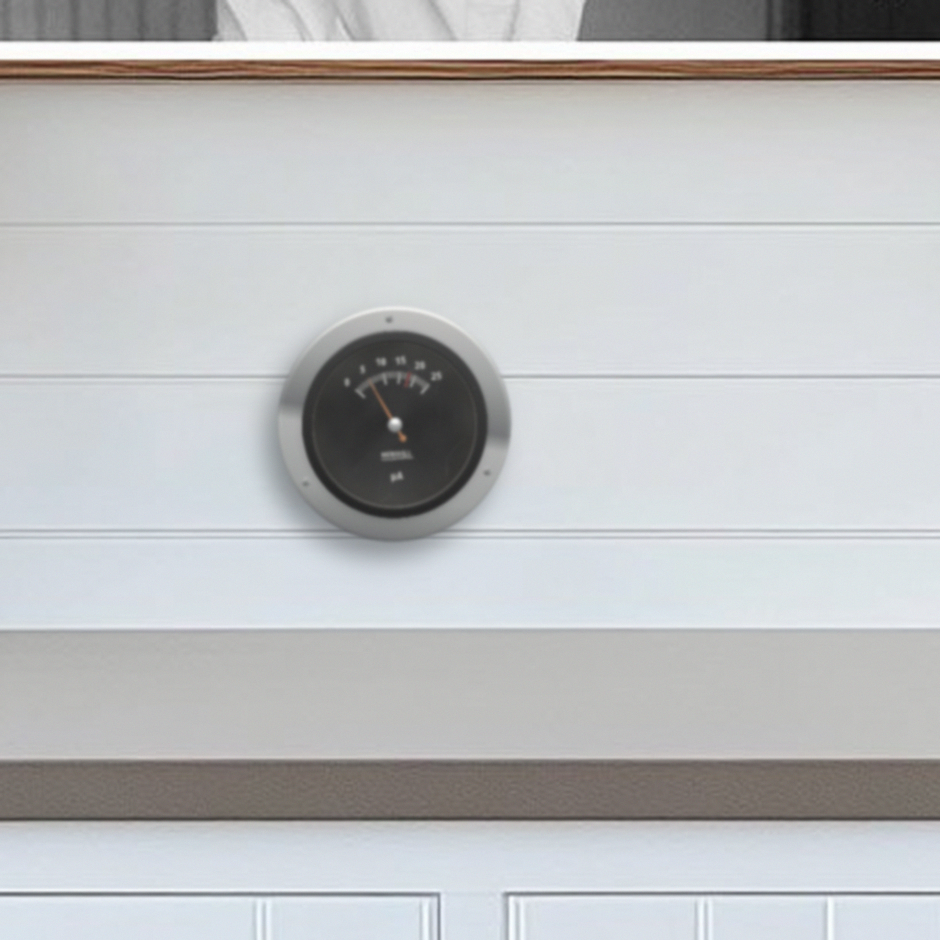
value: 5µA
